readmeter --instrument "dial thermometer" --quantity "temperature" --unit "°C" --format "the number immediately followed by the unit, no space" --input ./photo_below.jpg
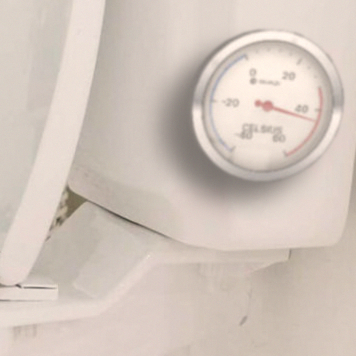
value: 44°C
